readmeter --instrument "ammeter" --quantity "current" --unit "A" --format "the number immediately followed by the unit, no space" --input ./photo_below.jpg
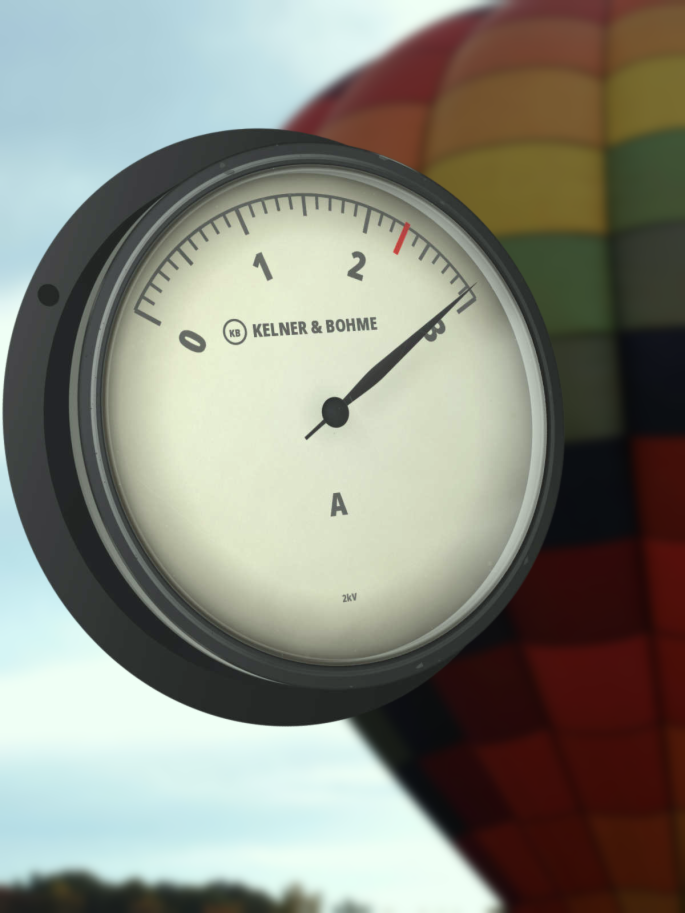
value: 2.9A
